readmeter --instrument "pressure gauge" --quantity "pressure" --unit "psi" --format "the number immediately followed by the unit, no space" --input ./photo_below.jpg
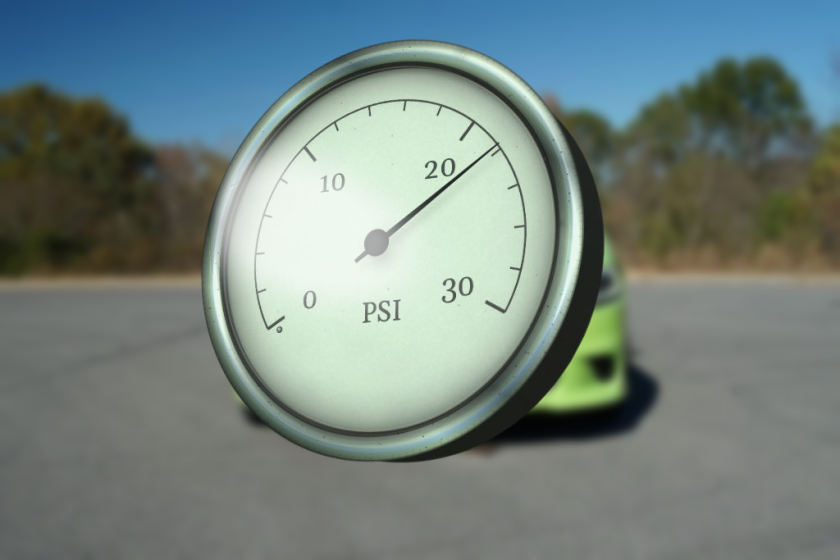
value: 22psi
